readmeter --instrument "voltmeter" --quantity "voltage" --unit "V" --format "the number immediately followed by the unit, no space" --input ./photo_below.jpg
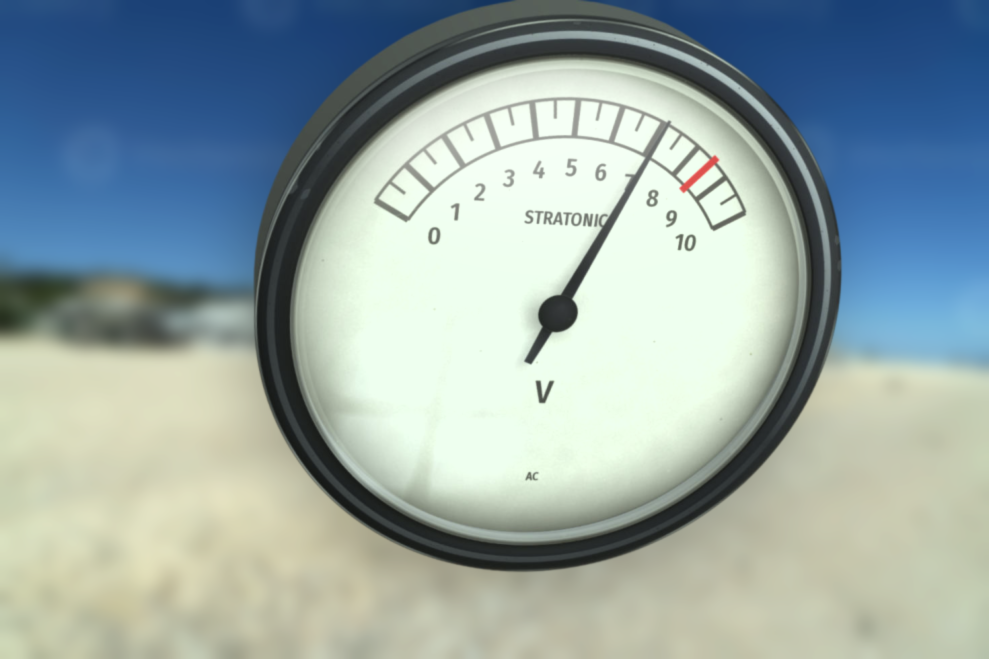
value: 7V
